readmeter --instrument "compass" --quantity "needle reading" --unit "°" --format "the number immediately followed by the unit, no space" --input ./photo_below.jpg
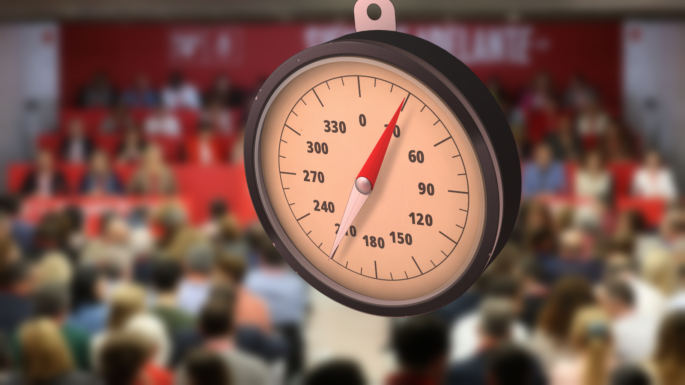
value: 30°
